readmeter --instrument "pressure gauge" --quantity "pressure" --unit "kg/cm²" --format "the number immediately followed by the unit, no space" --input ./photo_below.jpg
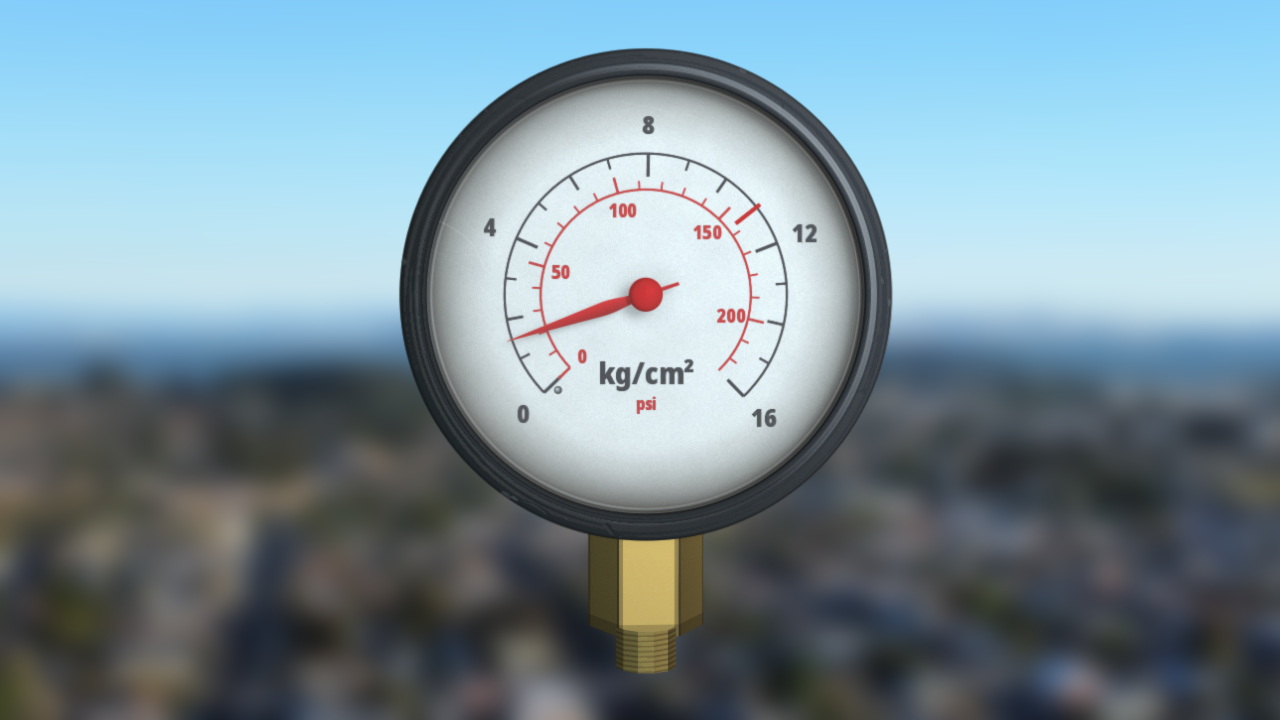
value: 1.5kg/cm²
